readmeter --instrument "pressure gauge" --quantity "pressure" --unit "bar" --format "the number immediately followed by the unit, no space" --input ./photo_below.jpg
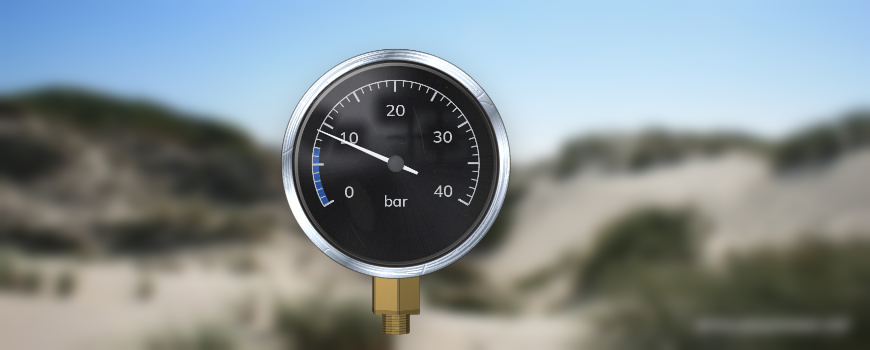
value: 9bar
